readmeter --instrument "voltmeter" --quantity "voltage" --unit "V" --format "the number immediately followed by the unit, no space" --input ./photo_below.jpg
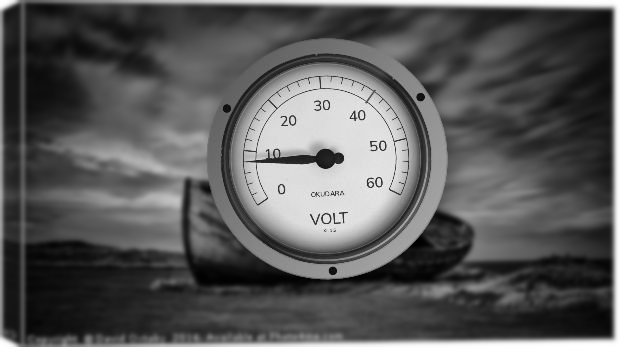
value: 8V
